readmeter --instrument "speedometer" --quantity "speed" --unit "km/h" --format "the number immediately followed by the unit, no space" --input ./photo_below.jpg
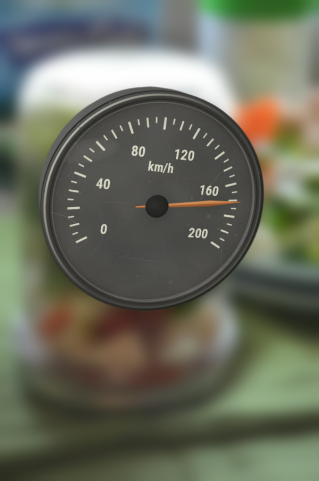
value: 170km/h
